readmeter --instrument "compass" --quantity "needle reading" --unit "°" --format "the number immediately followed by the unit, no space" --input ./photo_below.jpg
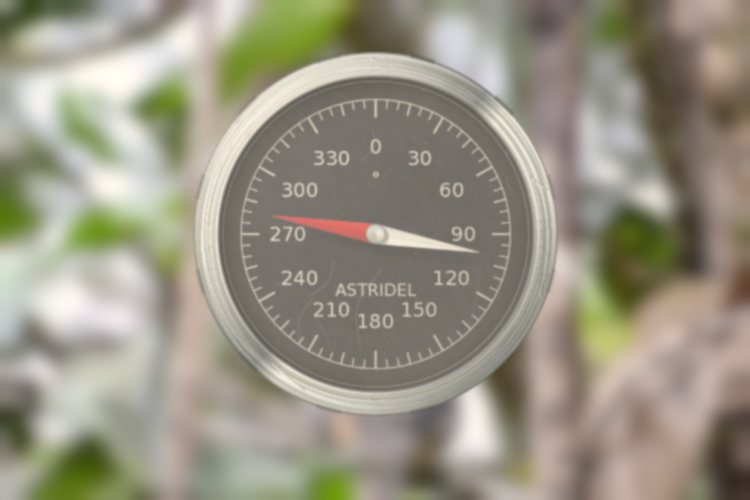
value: 280°
